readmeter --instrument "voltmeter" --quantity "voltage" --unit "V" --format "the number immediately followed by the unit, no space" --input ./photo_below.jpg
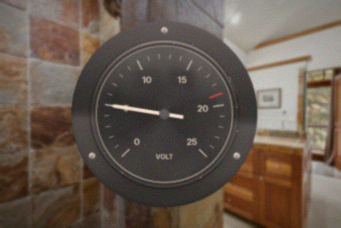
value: 5V
